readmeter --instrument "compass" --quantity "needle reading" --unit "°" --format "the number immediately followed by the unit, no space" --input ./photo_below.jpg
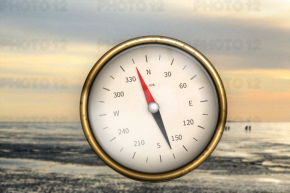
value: 345°
